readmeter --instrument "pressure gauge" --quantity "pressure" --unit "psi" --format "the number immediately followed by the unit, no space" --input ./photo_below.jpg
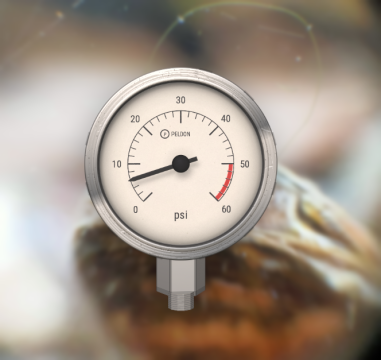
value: 6psi
